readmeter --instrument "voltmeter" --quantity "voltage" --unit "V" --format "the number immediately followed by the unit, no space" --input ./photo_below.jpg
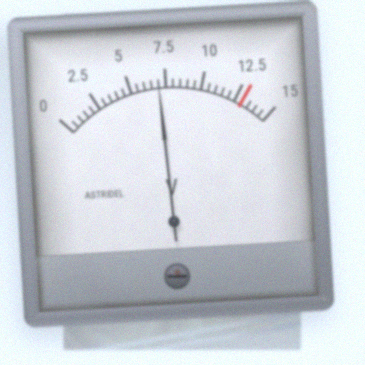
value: 7V
